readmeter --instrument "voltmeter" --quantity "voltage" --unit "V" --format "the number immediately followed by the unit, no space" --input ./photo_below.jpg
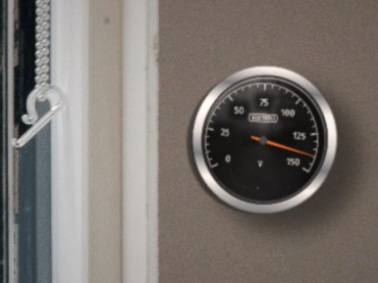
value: 140V
